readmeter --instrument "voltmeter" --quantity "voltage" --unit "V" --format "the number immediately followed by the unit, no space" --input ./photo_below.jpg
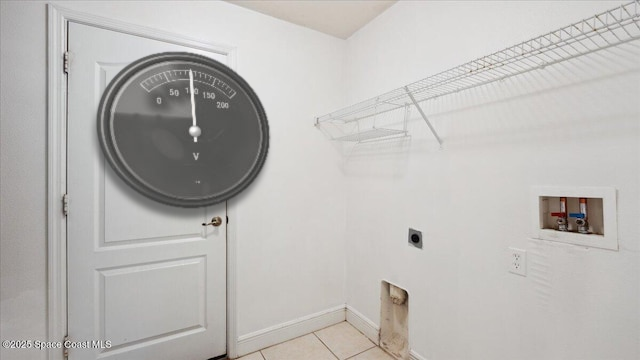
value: 100V
